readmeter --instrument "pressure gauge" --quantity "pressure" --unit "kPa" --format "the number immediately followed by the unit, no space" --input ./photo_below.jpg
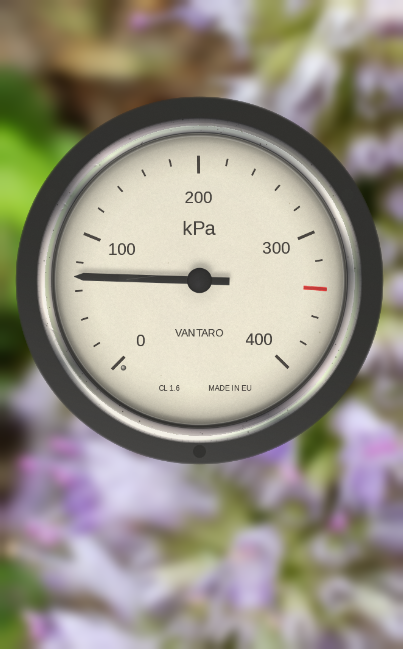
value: 70kPa
